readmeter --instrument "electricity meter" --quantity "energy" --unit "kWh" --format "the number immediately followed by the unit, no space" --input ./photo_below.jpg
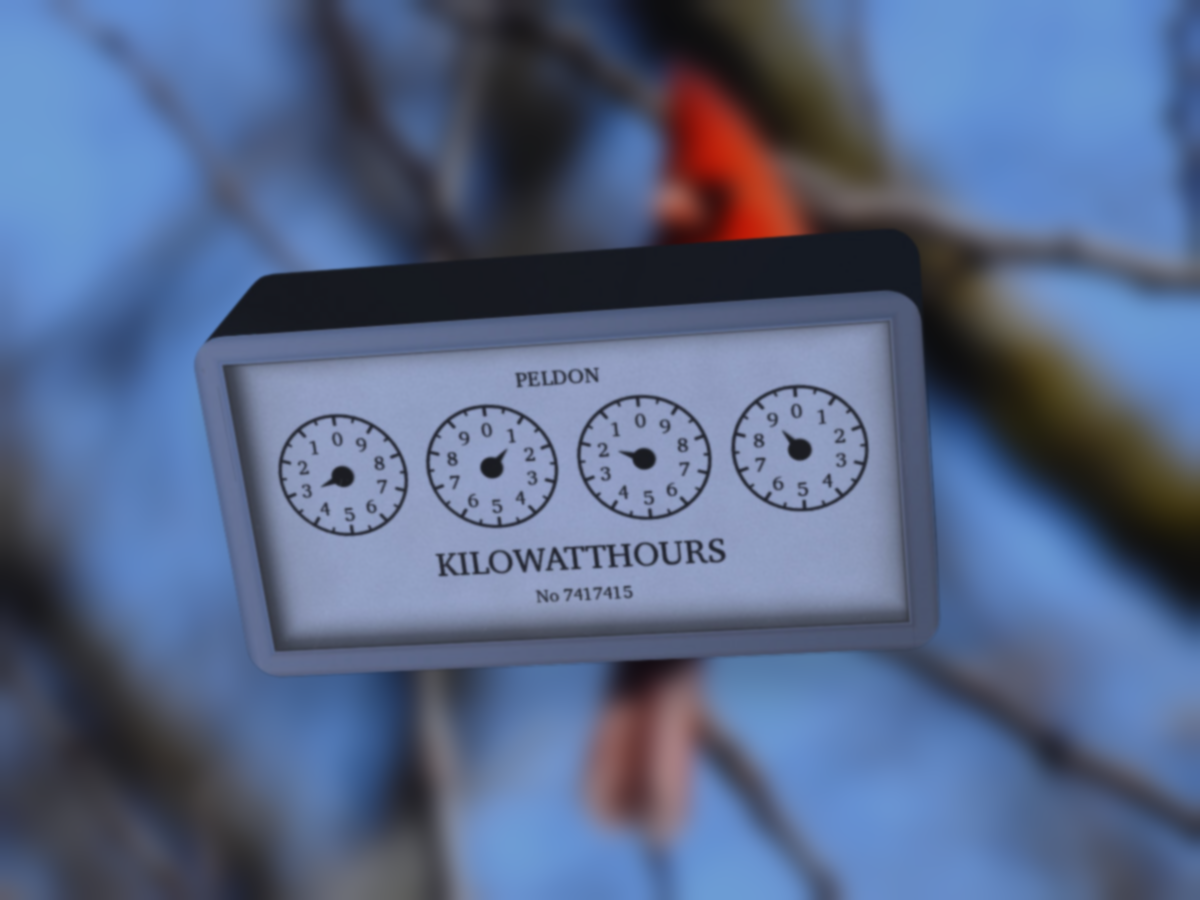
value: 3119kWh
